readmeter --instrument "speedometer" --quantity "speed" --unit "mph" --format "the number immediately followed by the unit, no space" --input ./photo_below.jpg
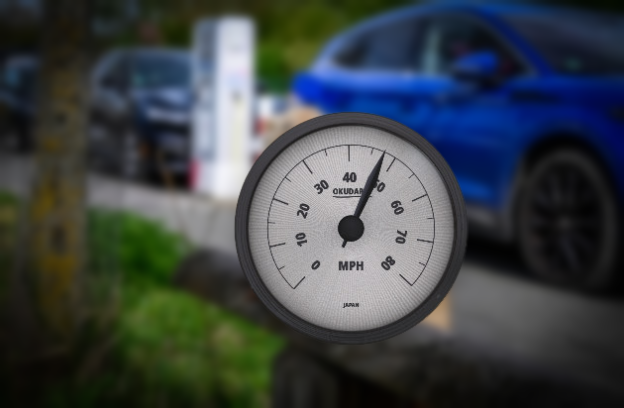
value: 47.5mph
